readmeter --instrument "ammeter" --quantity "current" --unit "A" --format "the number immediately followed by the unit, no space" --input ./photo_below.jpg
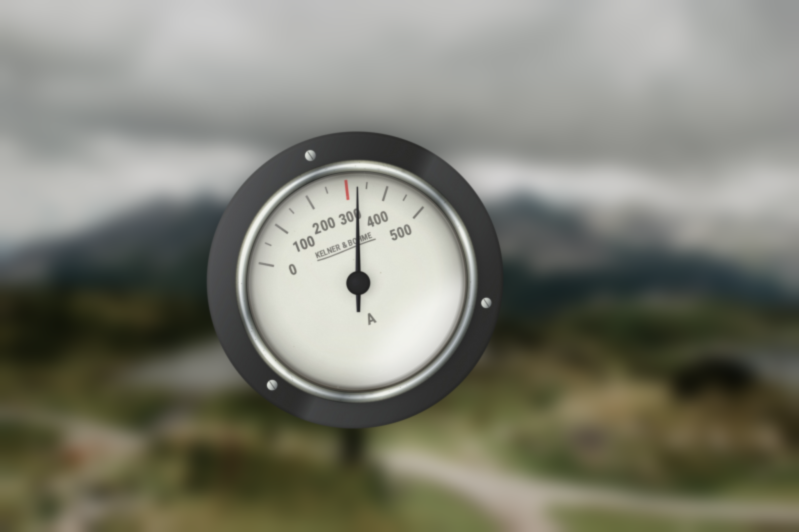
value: 325A
